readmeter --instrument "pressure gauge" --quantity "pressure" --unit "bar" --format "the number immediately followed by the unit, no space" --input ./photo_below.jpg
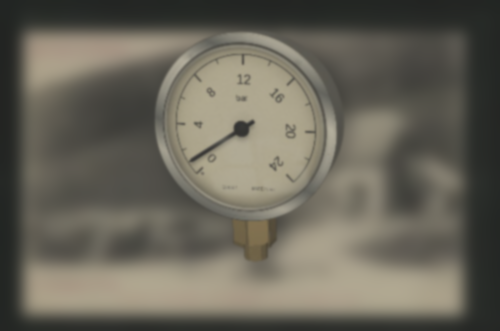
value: 1bar
